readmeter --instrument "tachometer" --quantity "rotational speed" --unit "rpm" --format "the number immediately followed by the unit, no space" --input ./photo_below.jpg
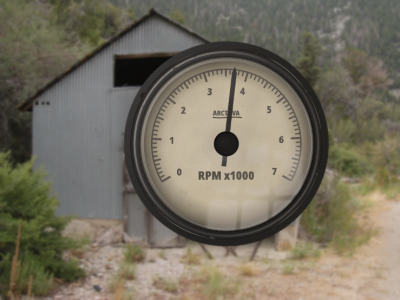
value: 3700rpm
